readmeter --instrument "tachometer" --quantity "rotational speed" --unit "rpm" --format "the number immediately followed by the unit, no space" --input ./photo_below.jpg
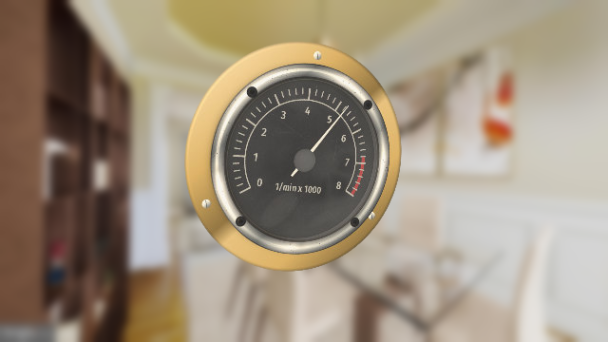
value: 5200rpm
